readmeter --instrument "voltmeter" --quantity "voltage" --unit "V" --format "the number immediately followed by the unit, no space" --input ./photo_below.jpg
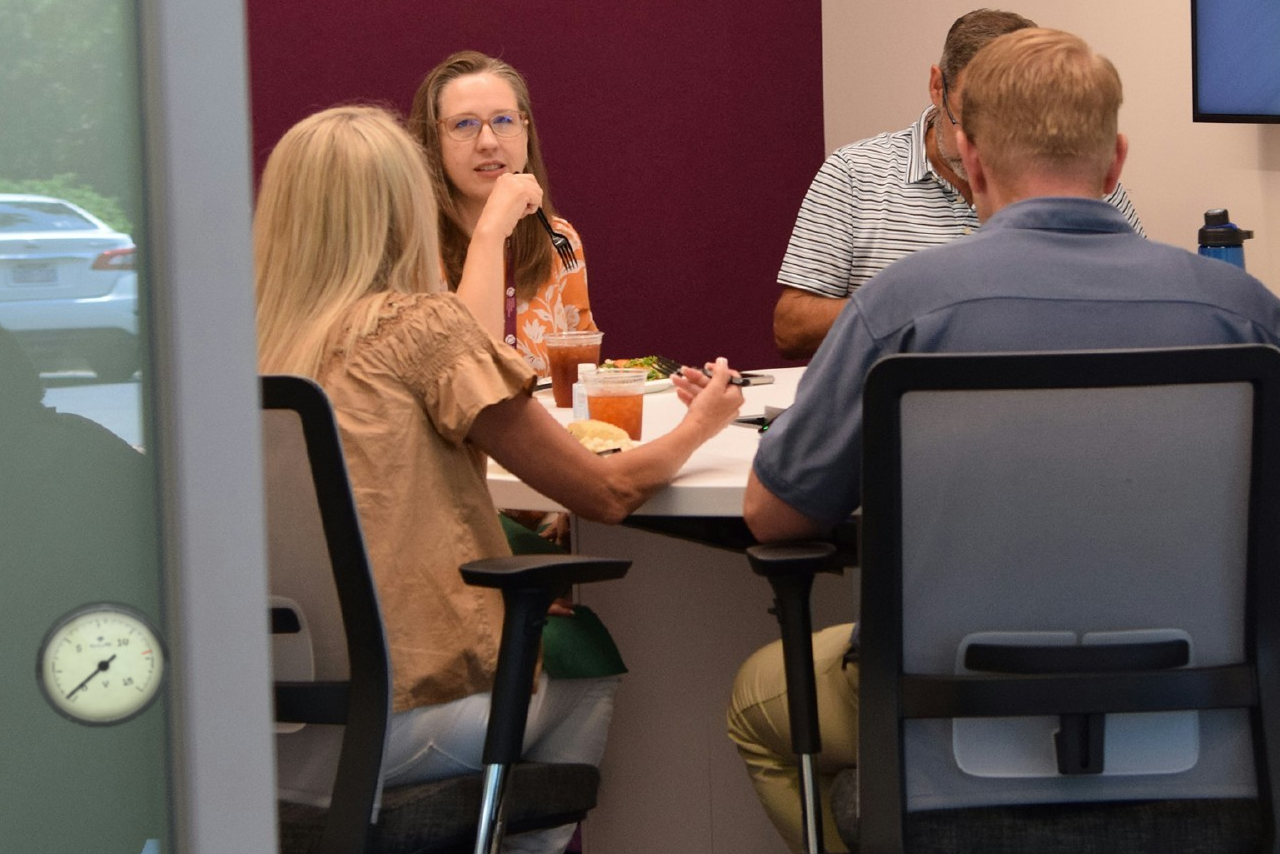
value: 0.5V
